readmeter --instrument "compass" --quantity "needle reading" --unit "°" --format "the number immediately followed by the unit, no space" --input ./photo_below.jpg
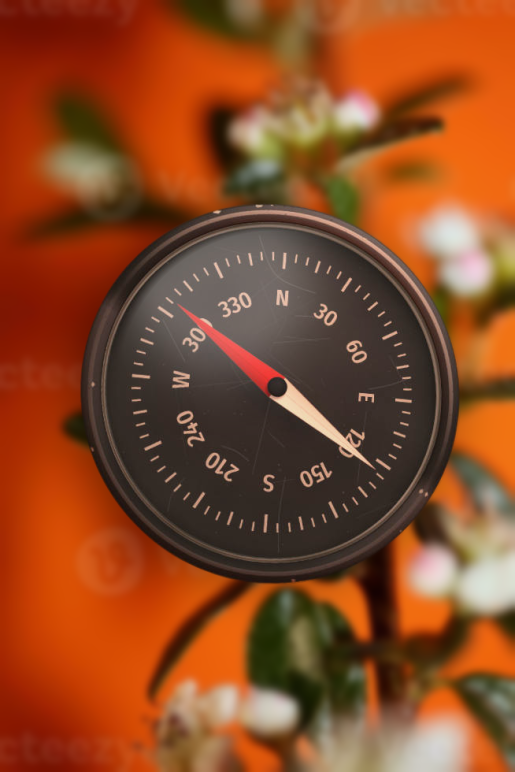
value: 305°
